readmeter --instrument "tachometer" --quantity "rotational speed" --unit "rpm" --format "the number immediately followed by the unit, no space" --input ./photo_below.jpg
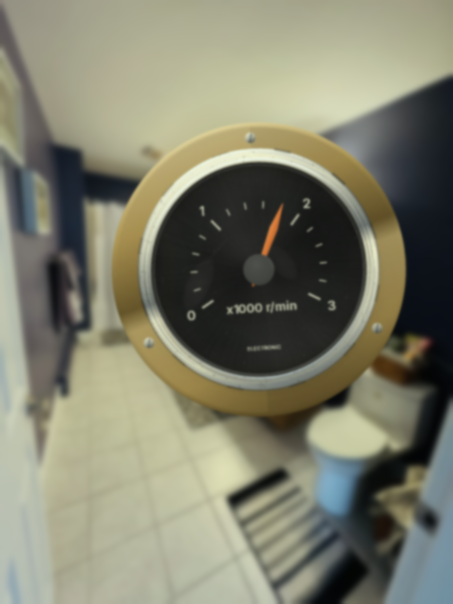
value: 1800rpm
